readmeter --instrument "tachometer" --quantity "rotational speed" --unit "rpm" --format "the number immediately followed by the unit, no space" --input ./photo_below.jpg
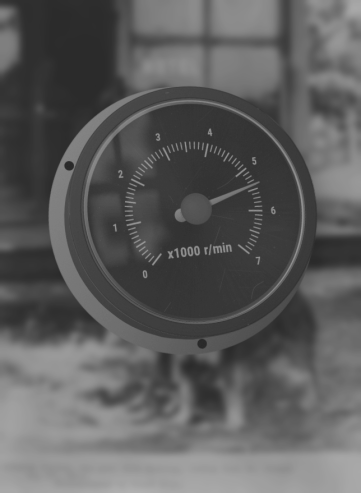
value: 5400rpm
